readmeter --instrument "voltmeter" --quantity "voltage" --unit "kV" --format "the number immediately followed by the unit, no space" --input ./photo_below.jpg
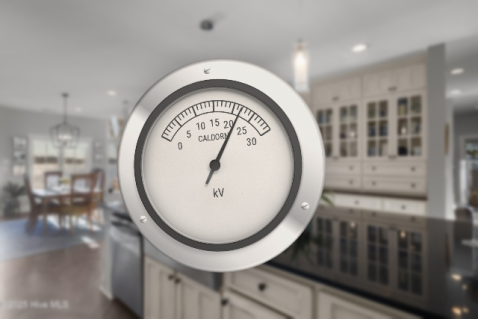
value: 22kV
